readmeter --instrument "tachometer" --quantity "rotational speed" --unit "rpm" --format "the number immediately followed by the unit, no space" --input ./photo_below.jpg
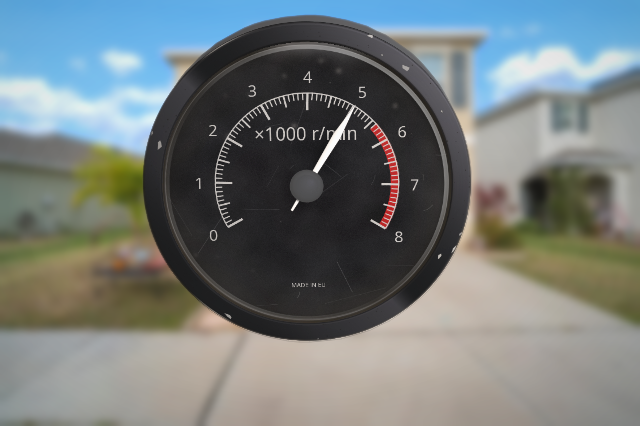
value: 5000rpm
